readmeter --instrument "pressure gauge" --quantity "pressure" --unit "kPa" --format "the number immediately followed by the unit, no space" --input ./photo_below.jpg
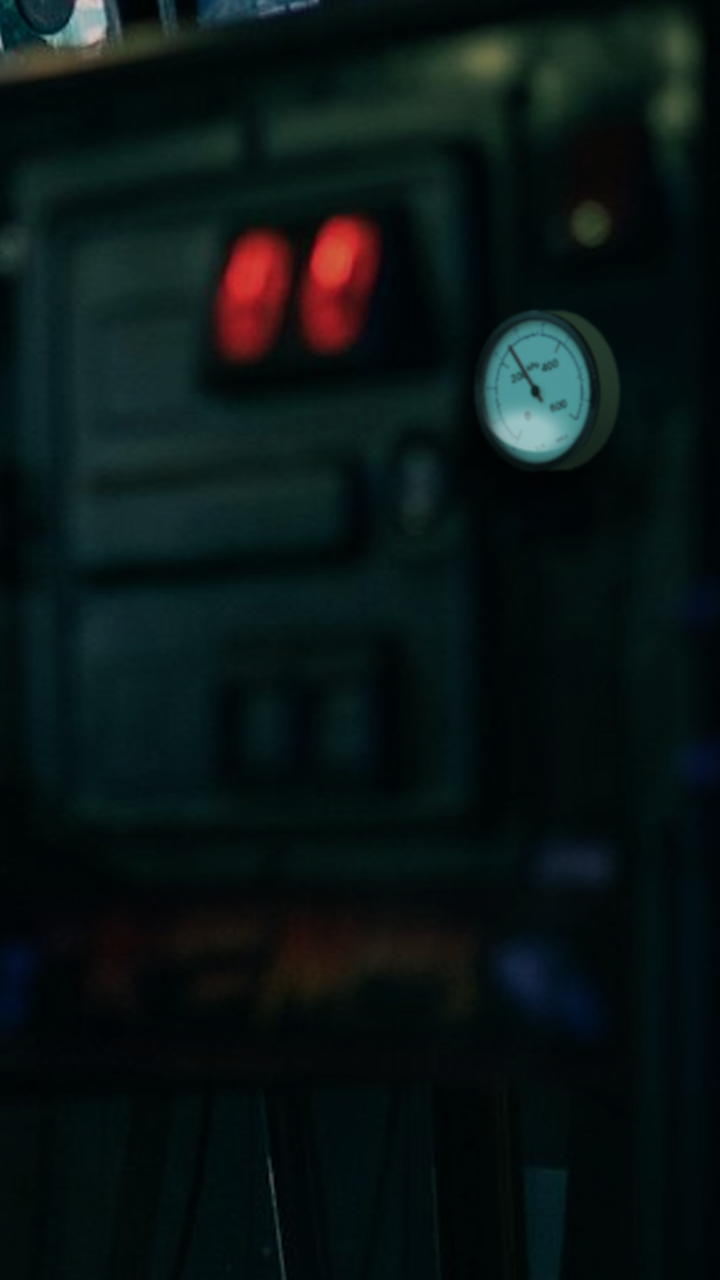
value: 250kPa
